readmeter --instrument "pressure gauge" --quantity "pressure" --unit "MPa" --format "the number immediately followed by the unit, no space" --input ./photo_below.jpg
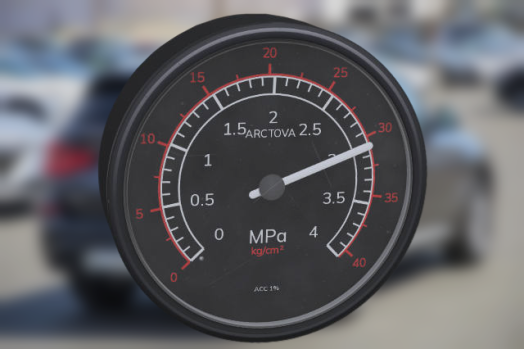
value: 3MPa
